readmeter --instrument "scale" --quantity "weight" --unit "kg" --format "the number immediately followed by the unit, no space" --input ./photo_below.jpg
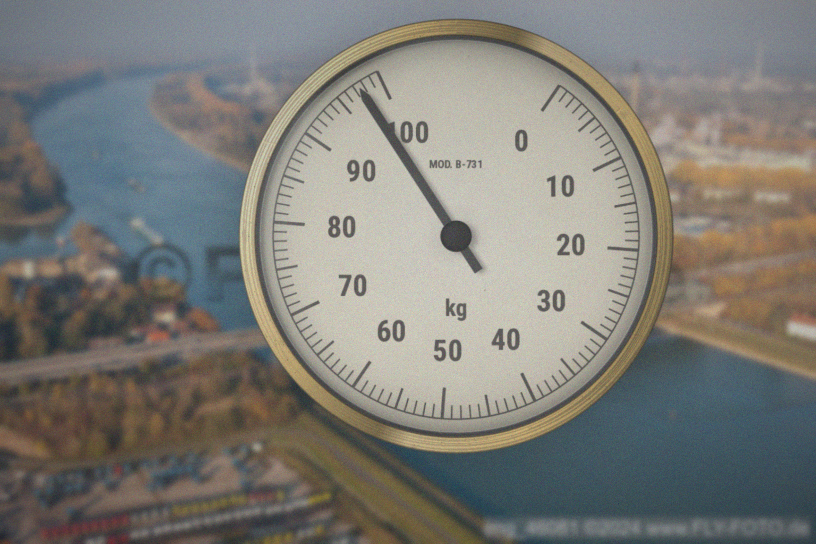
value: 97.5kg
